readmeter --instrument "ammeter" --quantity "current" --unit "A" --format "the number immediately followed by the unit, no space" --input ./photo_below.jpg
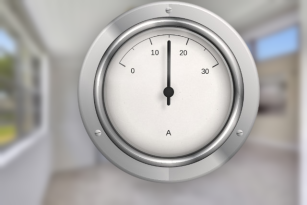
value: 15A
